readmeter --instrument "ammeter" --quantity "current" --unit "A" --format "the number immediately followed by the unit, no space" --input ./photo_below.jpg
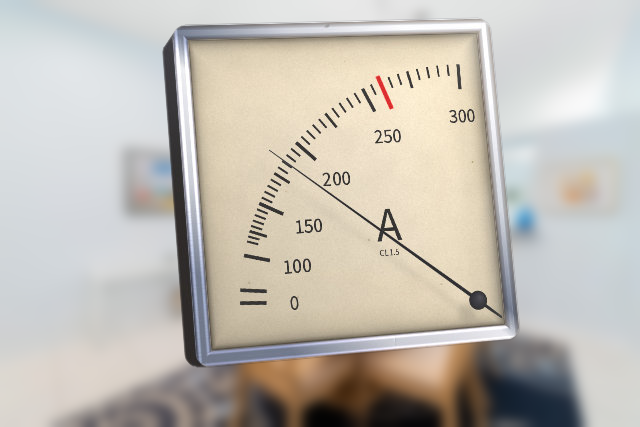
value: 185A
